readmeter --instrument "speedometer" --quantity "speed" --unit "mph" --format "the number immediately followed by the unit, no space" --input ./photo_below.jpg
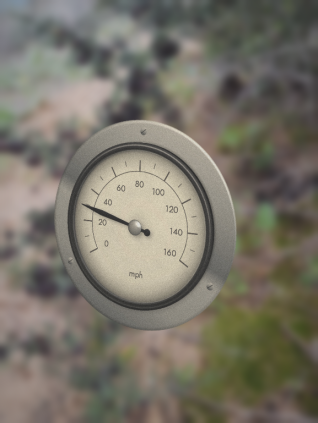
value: 30mph
